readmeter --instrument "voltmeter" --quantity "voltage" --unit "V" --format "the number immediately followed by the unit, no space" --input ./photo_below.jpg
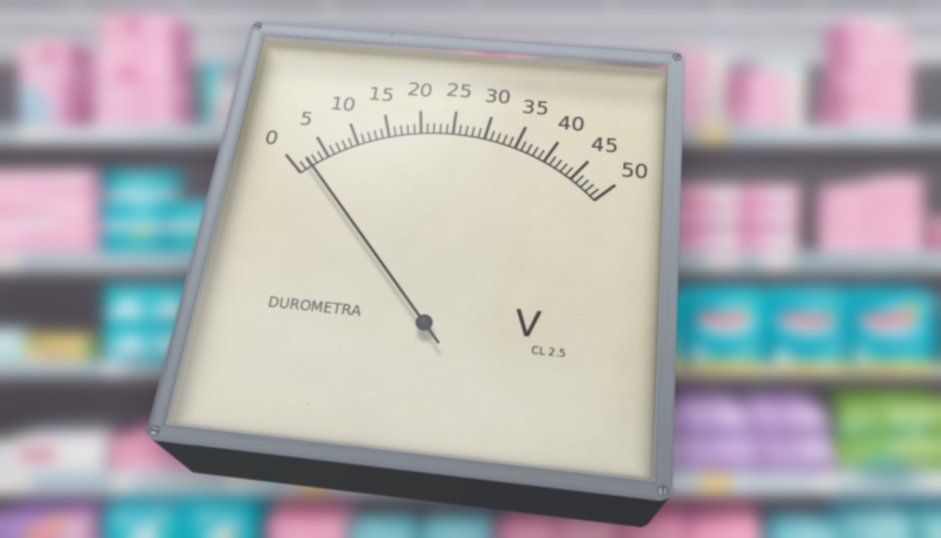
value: 2V
